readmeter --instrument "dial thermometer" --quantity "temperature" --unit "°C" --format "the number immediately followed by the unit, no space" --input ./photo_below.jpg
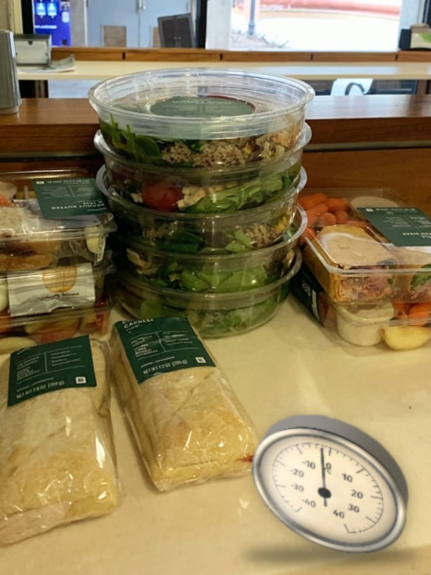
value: -2°C
